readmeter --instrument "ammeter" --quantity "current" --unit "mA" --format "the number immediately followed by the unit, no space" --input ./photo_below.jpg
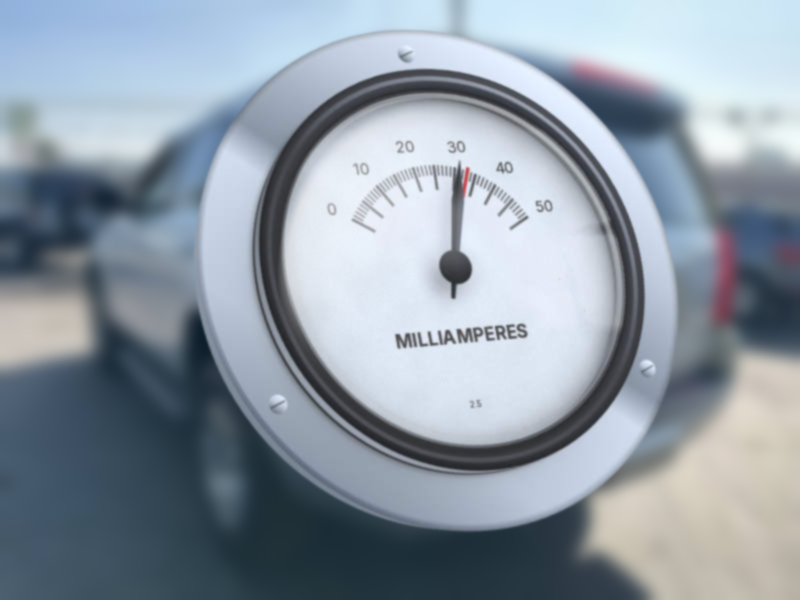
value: 30mA
